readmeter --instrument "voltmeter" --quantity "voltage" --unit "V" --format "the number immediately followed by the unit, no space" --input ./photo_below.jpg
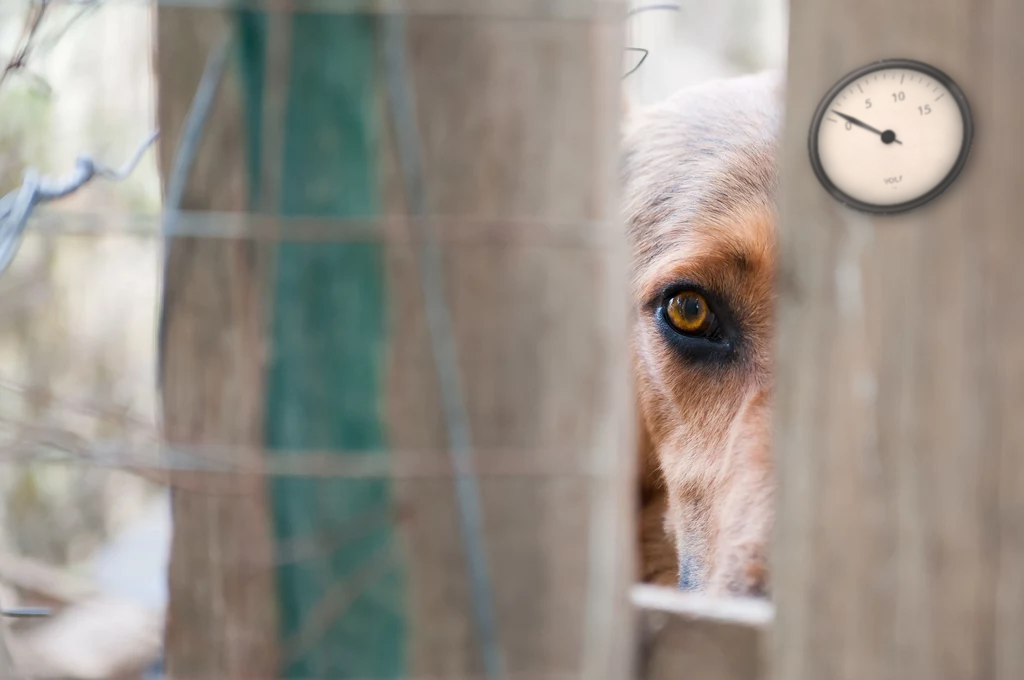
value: 1V
